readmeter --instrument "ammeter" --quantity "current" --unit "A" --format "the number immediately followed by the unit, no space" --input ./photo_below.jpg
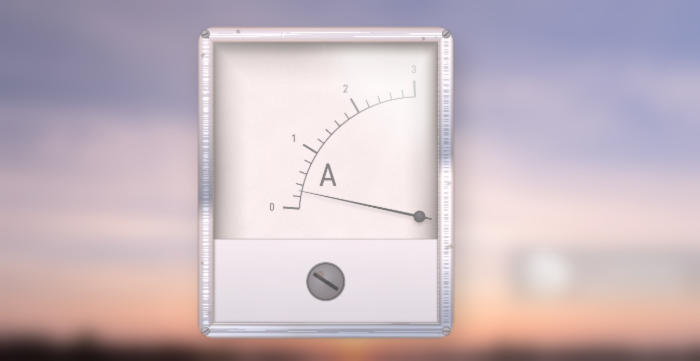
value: 0.3A
